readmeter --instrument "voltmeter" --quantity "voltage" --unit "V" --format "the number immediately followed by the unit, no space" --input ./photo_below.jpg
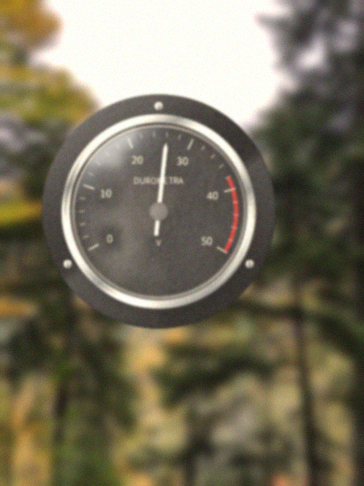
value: 26V
